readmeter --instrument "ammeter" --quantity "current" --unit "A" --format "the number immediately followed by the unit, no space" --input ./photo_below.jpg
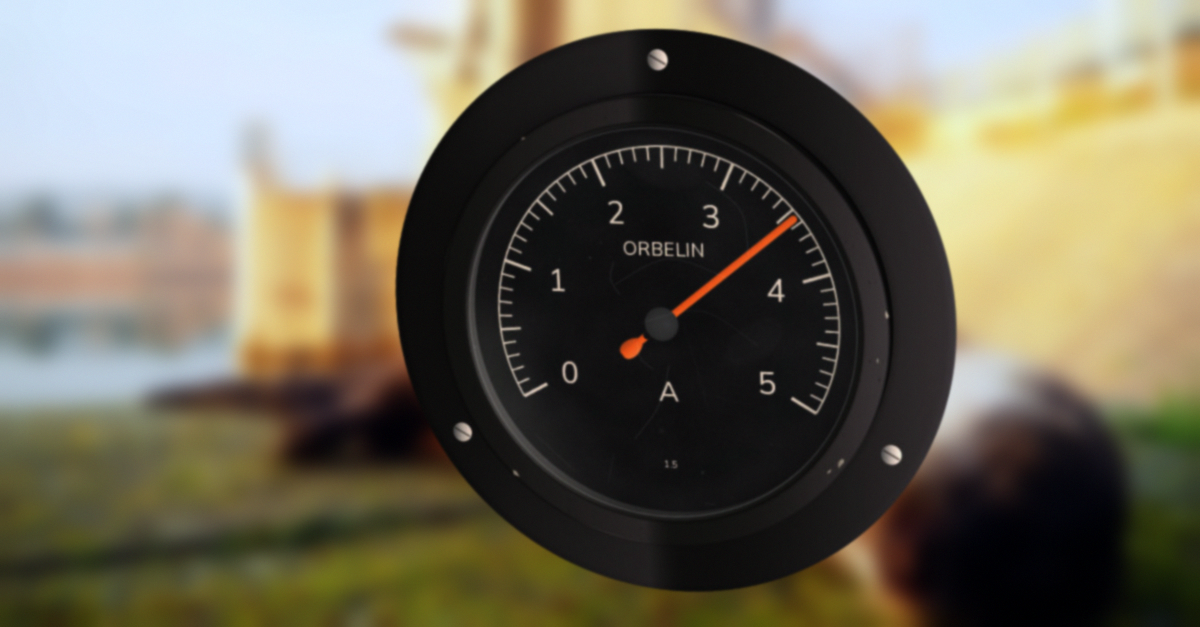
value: 3.55A
